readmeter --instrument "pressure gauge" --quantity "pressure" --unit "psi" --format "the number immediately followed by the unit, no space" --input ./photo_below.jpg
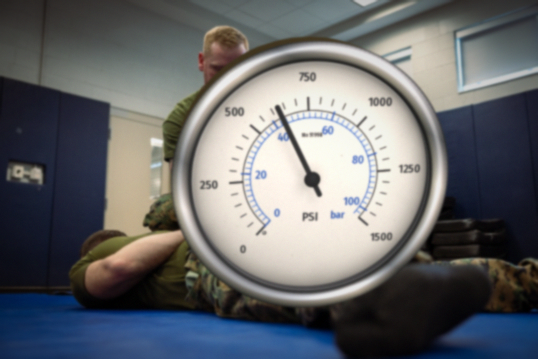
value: 625psi
